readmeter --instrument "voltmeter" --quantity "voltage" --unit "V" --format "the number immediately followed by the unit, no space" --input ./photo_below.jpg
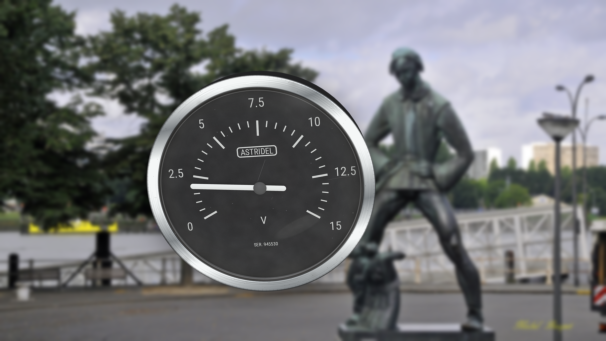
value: 2V
